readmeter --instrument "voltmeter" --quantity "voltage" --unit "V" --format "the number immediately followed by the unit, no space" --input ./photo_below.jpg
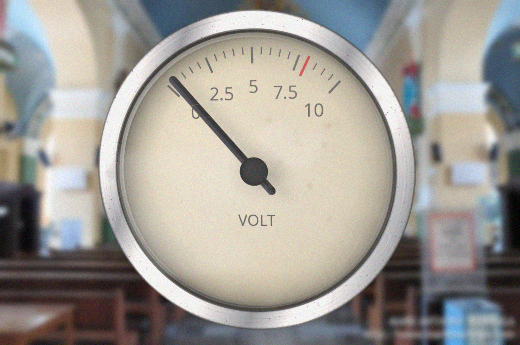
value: 0.5V
